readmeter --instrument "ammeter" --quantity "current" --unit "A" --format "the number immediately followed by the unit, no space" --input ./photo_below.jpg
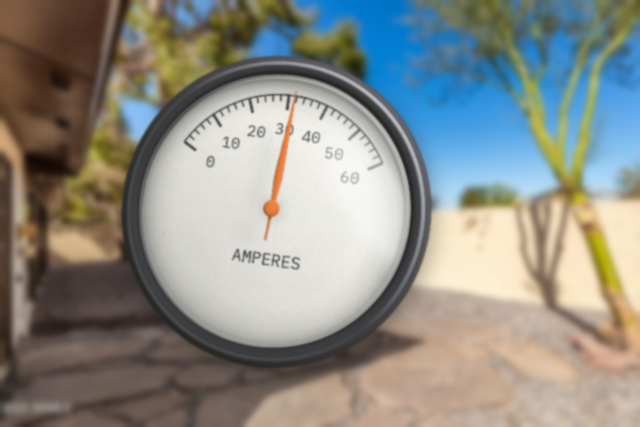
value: 32A
